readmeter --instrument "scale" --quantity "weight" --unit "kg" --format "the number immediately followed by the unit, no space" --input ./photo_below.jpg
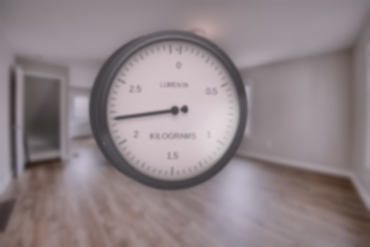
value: 2.2kg
